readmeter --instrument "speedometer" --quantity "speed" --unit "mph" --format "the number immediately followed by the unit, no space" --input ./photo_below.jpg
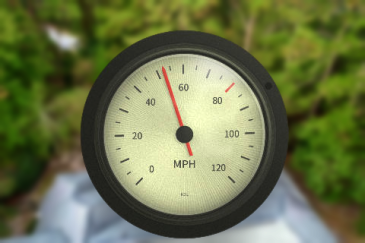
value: 52.5mph
